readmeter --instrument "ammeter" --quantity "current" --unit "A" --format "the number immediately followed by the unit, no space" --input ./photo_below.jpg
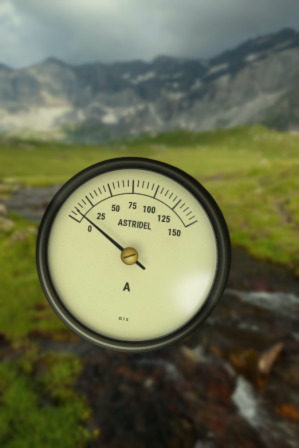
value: 10A
